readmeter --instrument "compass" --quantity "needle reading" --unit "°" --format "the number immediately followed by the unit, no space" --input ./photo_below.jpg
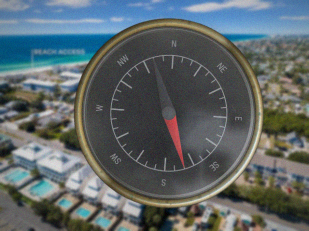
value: 160°
